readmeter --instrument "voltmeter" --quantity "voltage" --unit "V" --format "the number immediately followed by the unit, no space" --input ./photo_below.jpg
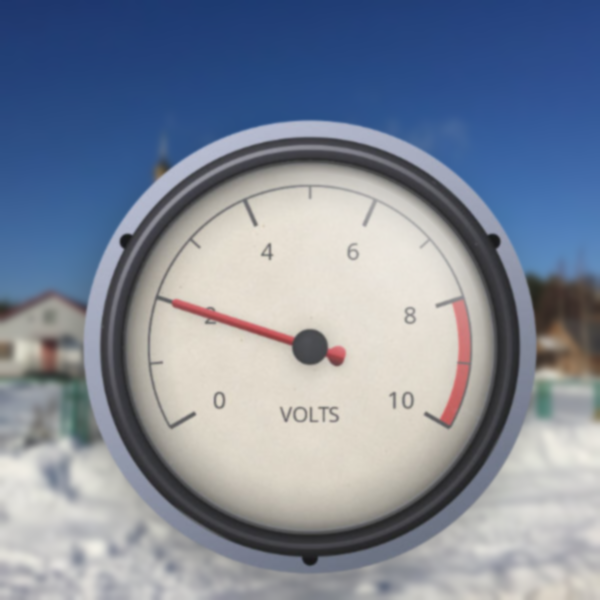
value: 2V
